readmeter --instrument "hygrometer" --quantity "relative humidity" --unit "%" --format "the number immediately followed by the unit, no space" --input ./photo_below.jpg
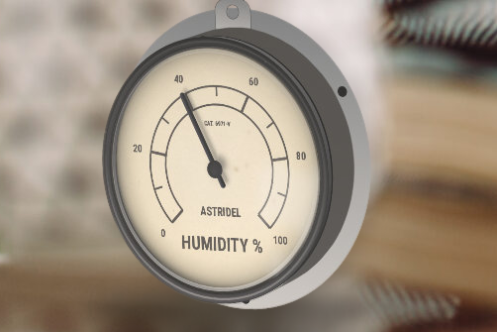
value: 40%
